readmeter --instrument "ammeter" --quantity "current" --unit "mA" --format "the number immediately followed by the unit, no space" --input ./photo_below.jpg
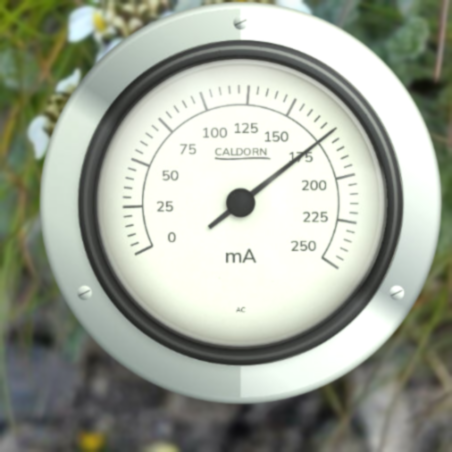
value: 175mA
